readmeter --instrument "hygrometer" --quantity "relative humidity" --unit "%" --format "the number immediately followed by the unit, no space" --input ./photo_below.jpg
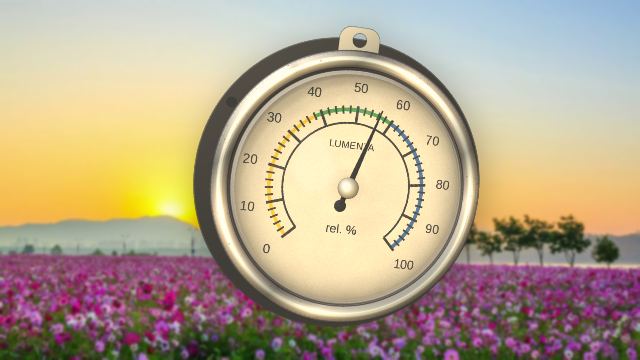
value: 56%
